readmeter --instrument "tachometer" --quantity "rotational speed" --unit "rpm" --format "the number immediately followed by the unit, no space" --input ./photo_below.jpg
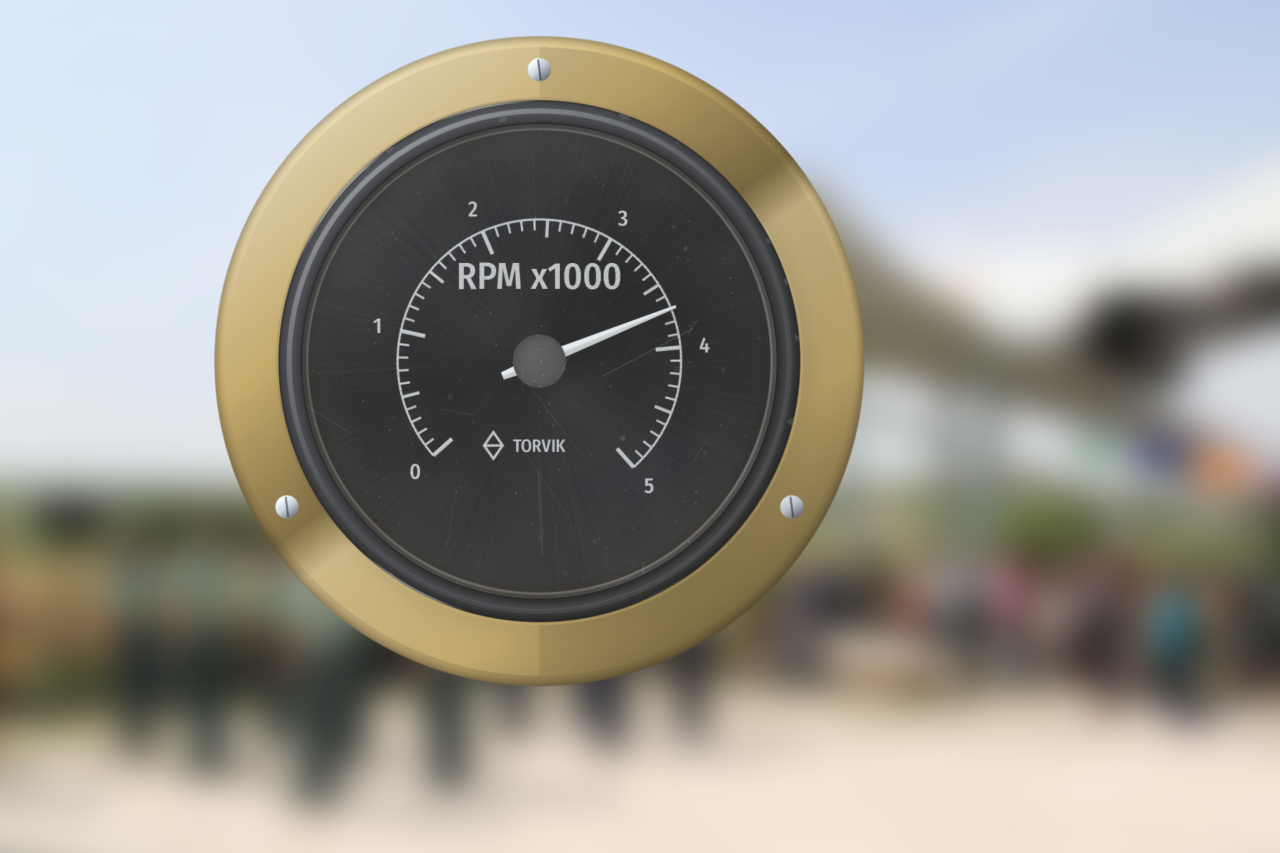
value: 3700rpm
